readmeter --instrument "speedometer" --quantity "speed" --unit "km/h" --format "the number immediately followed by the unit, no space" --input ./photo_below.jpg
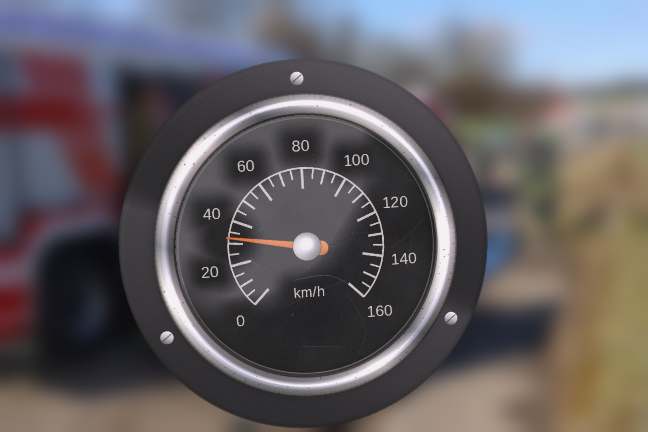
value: 32.5km/h
